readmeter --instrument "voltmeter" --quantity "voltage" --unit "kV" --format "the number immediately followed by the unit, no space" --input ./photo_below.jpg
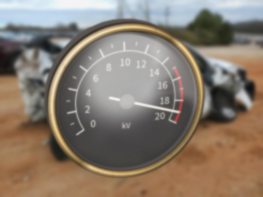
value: 19kV
